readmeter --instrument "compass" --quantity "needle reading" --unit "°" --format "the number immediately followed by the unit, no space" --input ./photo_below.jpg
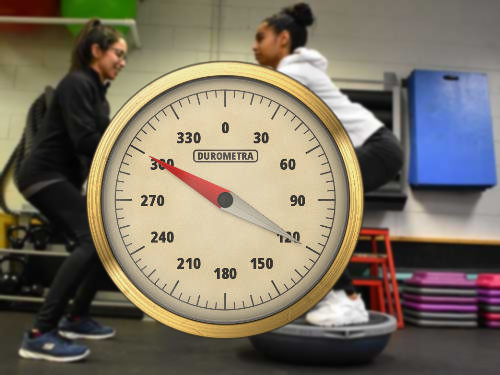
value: 300°
